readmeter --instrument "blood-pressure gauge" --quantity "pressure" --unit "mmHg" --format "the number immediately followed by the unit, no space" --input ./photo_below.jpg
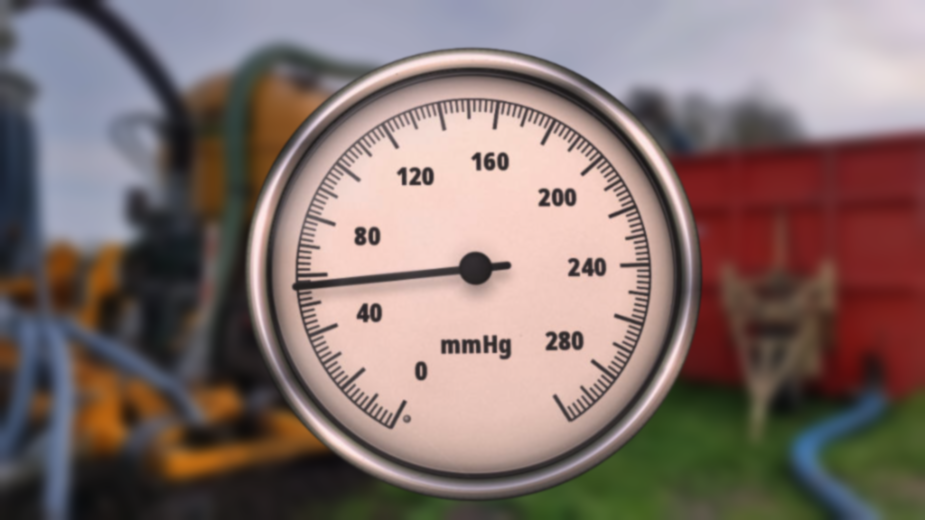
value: 56mmHg
